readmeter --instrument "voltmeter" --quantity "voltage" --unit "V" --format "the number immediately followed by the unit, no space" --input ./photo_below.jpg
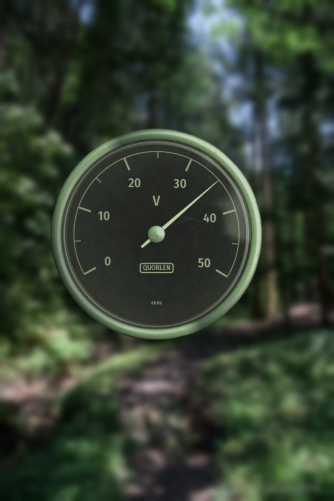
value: 35V
